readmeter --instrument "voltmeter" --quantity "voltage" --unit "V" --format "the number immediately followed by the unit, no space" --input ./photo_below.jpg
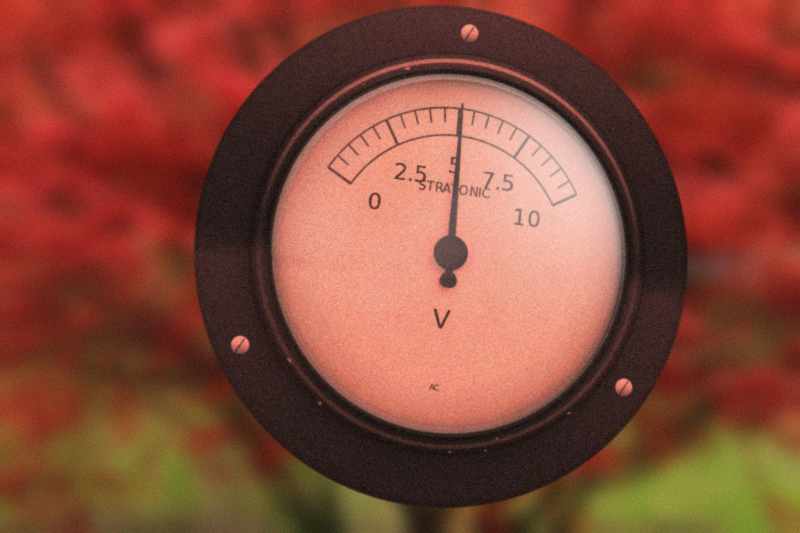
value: 5V
